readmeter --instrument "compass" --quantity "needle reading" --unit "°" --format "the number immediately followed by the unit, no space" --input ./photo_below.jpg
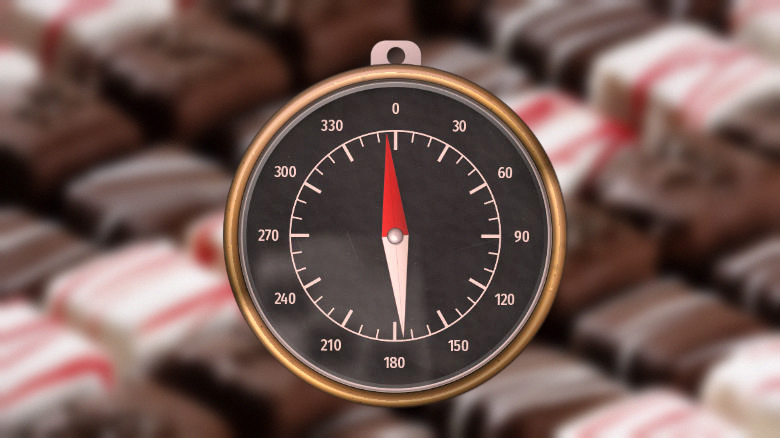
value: 355°
